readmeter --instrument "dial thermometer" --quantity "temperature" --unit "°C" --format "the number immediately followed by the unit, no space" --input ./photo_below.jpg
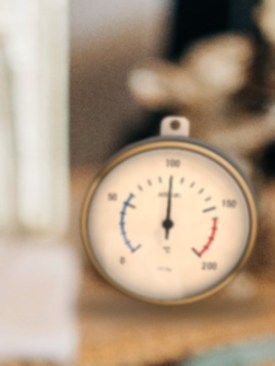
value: 100°C
